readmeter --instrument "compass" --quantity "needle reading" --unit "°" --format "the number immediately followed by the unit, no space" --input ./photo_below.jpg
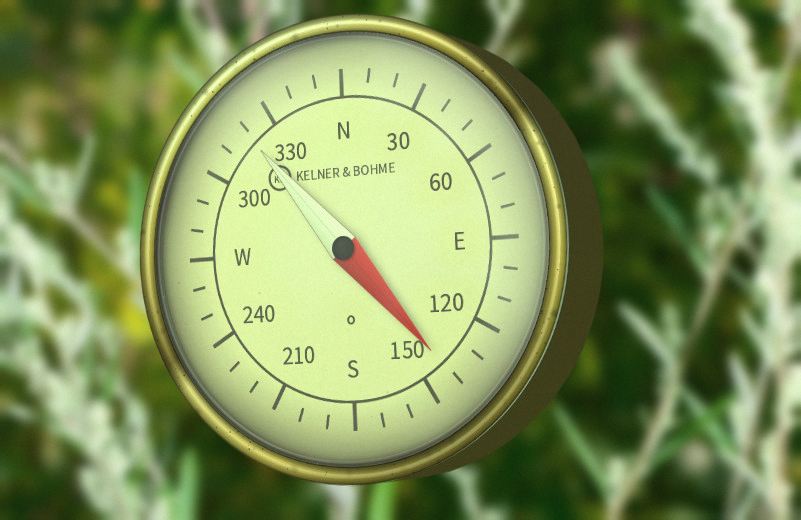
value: 140°
